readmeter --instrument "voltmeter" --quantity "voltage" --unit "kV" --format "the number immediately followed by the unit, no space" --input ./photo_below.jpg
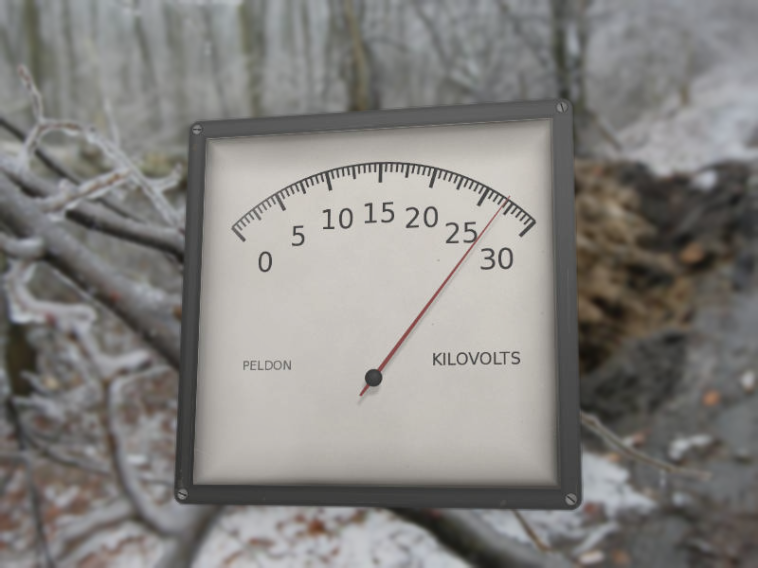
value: 27kV
